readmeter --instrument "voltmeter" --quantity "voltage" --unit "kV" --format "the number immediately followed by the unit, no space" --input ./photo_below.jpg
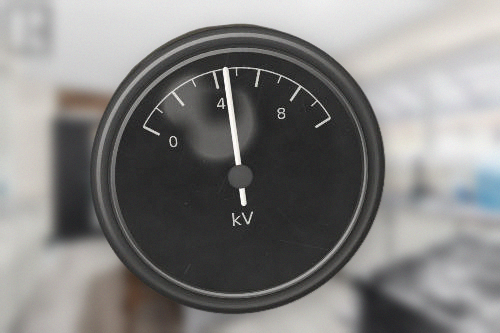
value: 4.5kV
